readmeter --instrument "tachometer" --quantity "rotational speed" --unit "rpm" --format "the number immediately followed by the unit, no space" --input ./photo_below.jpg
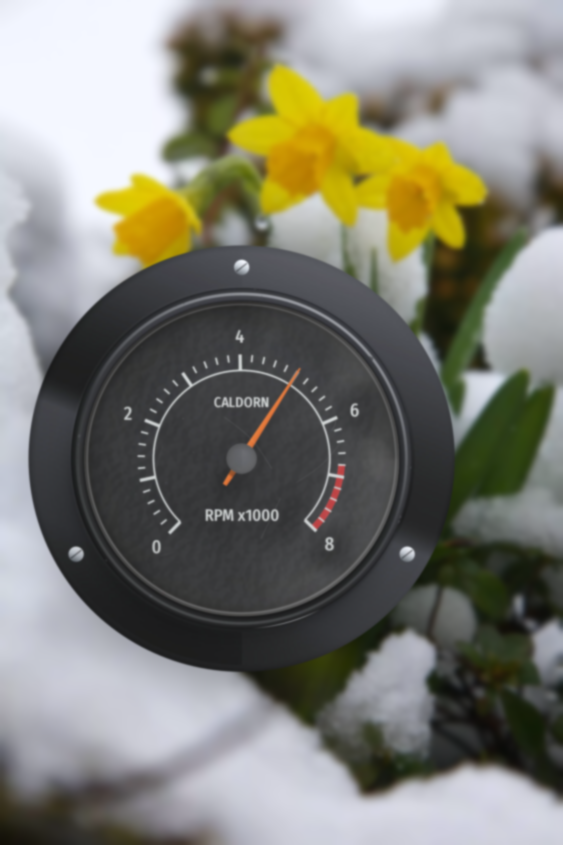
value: 5000rpm
